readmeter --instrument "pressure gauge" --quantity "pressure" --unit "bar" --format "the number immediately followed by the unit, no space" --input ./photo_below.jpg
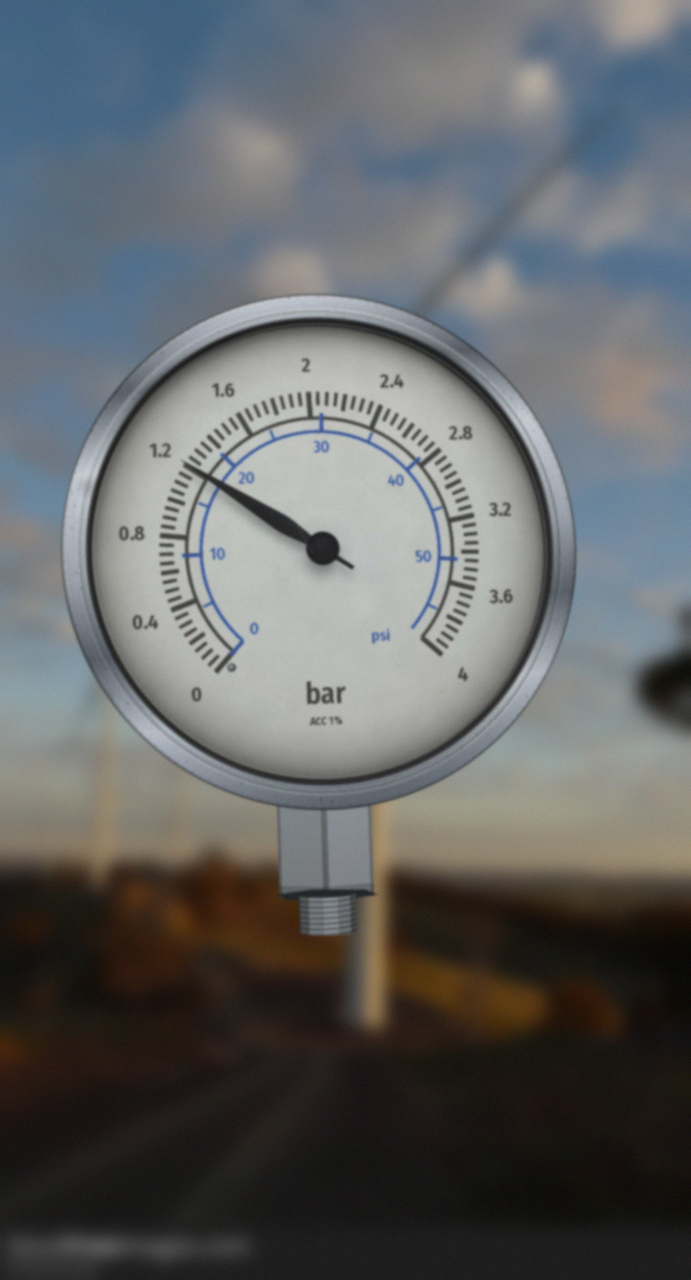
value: 1.2bar
